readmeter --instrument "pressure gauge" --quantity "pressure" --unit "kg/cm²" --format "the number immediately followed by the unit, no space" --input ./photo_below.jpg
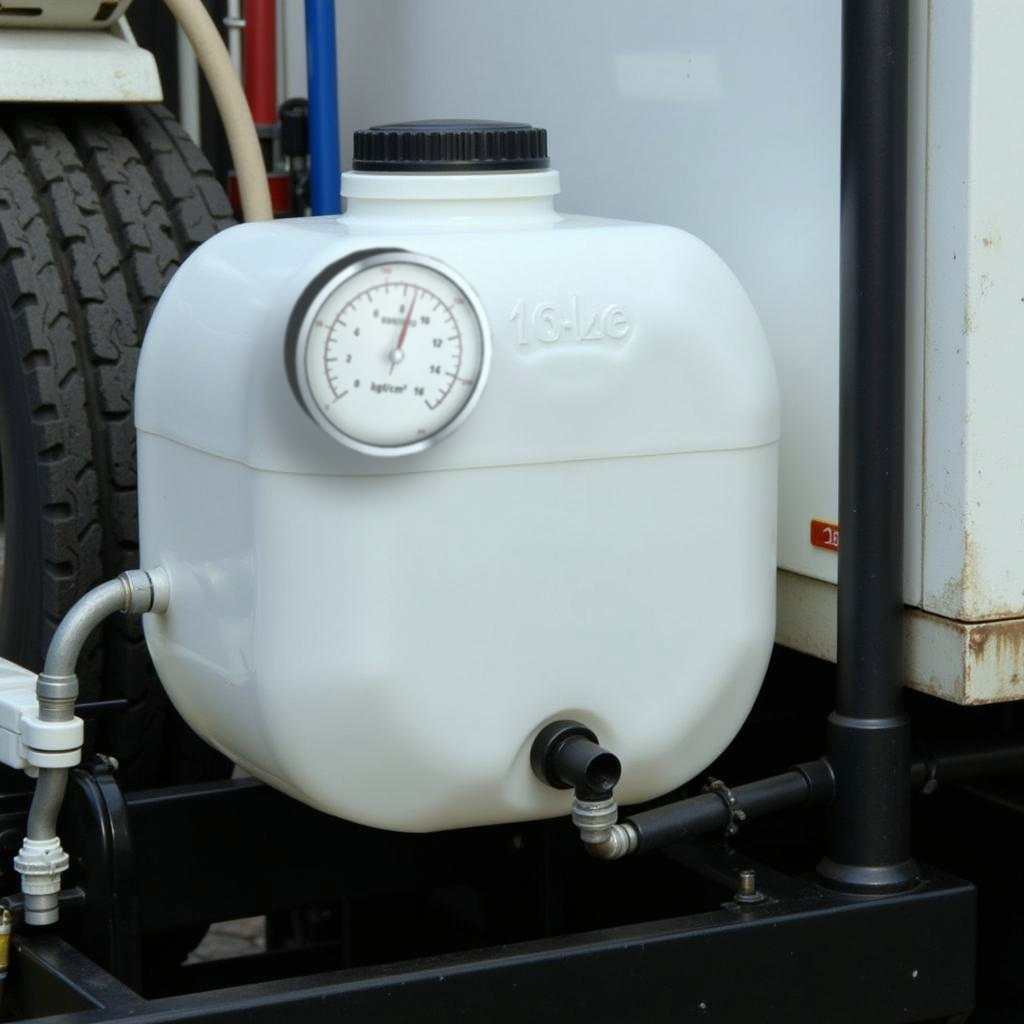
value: 8.5kg/cm²
